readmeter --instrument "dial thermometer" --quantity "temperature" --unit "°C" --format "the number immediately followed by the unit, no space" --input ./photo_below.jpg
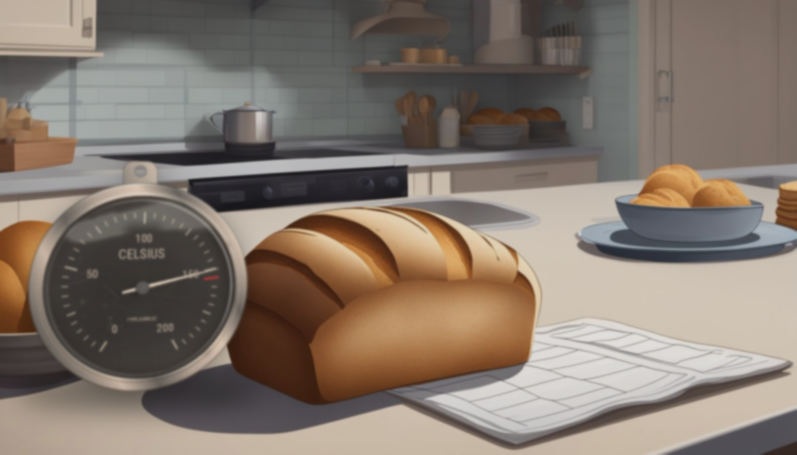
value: 150°C
